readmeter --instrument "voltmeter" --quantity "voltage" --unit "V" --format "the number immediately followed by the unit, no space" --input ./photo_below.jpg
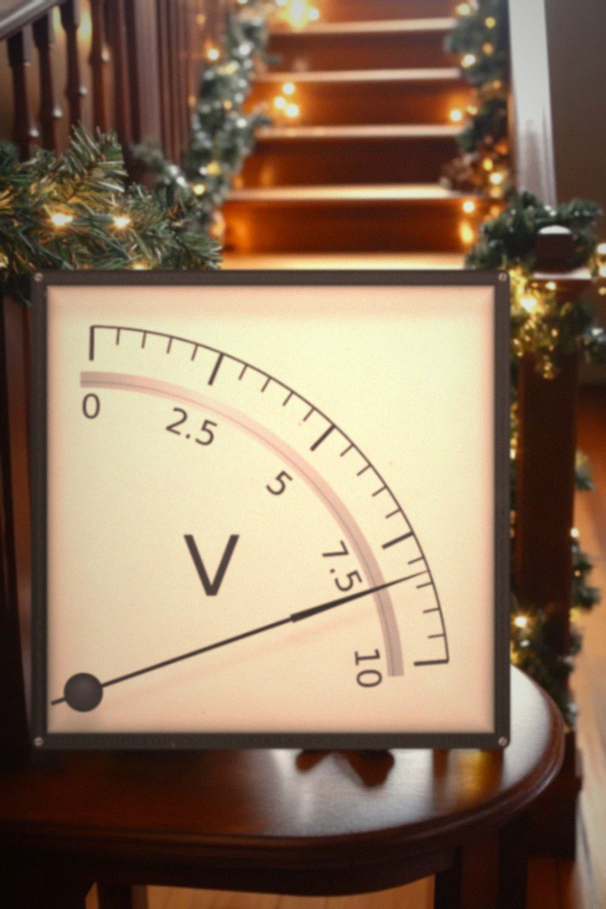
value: 8.25V
